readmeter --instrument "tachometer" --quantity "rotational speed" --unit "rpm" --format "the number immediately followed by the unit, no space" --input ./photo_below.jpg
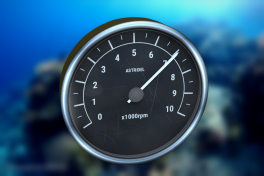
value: 7000rpm
